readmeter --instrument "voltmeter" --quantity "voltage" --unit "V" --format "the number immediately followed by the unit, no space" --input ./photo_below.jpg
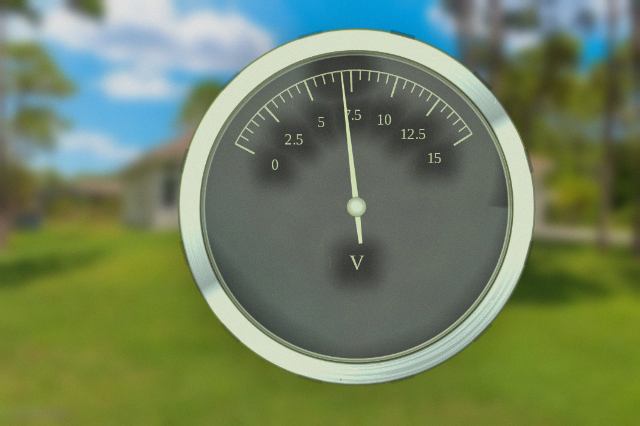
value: 7V
